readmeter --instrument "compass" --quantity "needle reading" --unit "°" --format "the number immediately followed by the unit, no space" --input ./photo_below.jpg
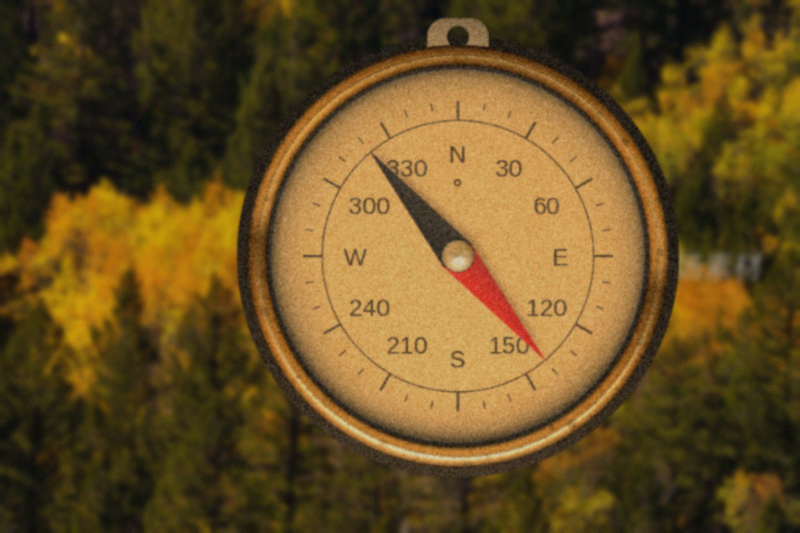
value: 140°
